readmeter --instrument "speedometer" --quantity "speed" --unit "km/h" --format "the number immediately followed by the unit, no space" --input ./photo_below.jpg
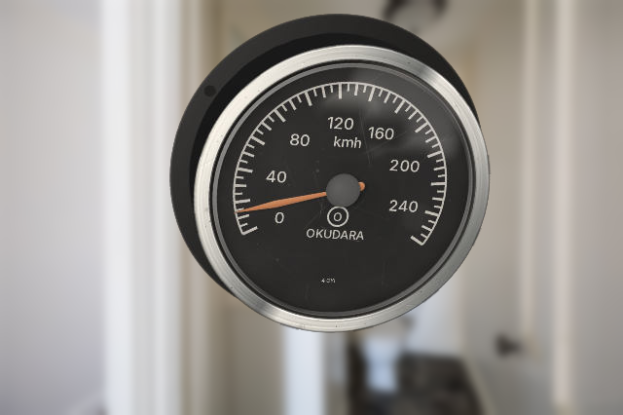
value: 15km/h
